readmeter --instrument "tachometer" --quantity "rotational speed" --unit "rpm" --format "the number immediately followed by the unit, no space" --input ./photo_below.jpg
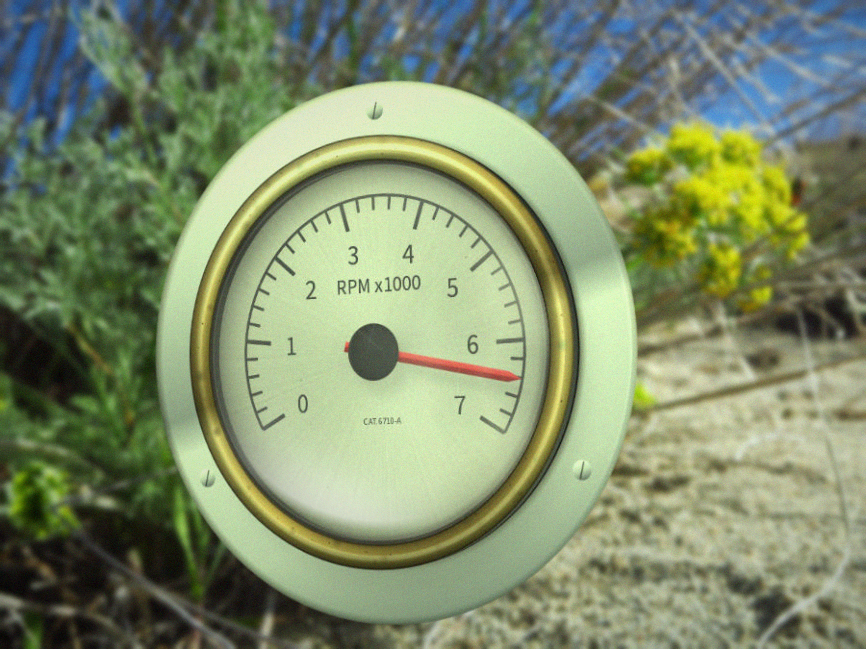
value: 6400rpm
